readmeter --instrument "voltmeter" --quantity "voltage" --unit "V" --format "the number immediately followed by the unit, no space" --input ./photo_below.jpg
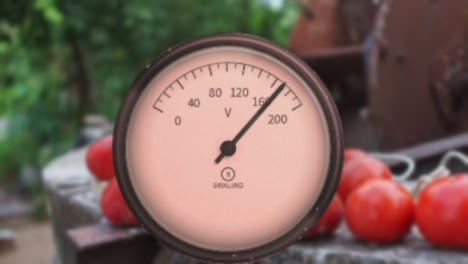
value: 170V
